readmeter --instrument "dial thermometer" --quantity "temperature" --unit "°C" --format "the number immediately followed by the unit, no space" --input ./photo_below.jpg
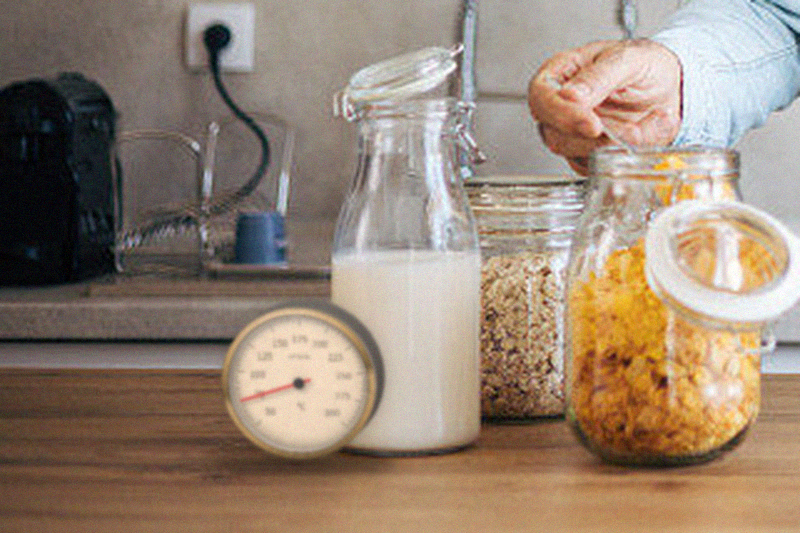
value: 75°C
